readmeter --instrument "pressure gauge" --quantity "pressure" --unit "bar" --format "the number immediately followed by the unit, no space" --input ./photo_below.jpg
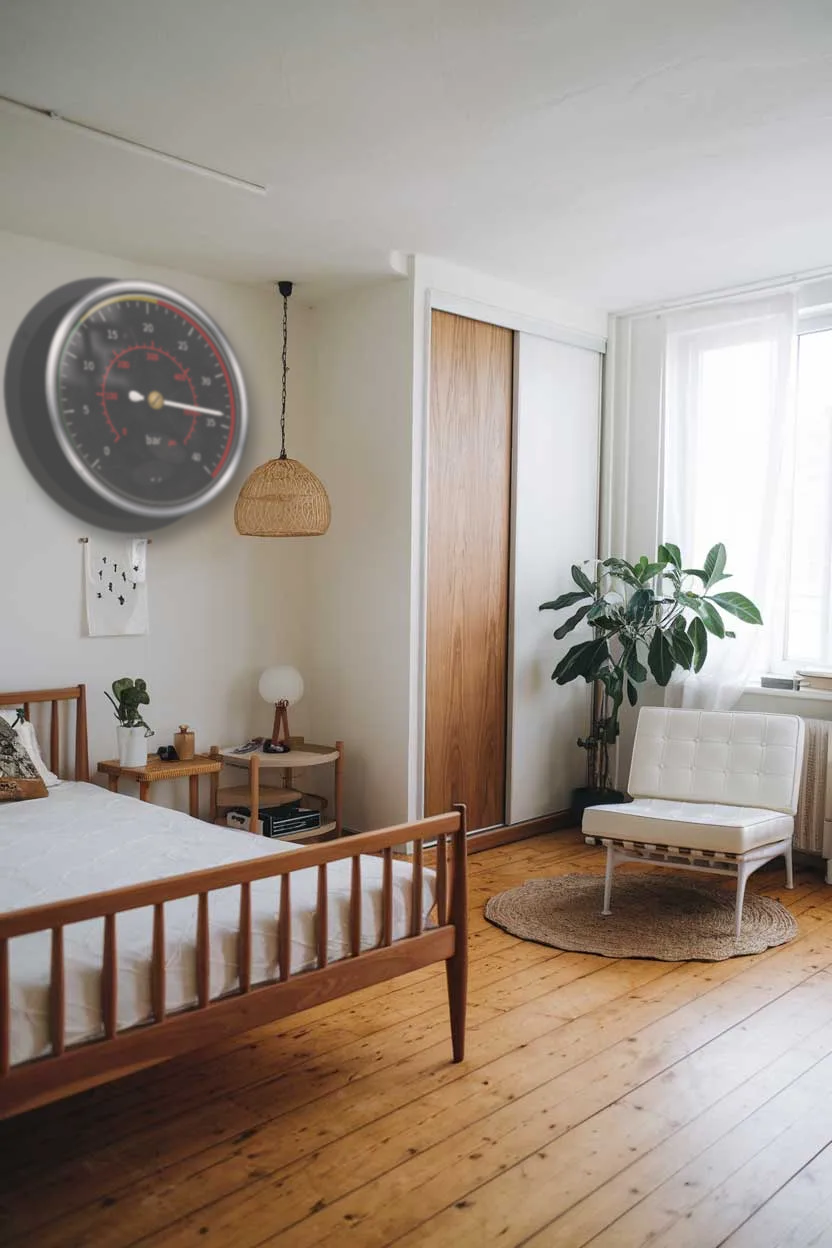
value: 34bar
